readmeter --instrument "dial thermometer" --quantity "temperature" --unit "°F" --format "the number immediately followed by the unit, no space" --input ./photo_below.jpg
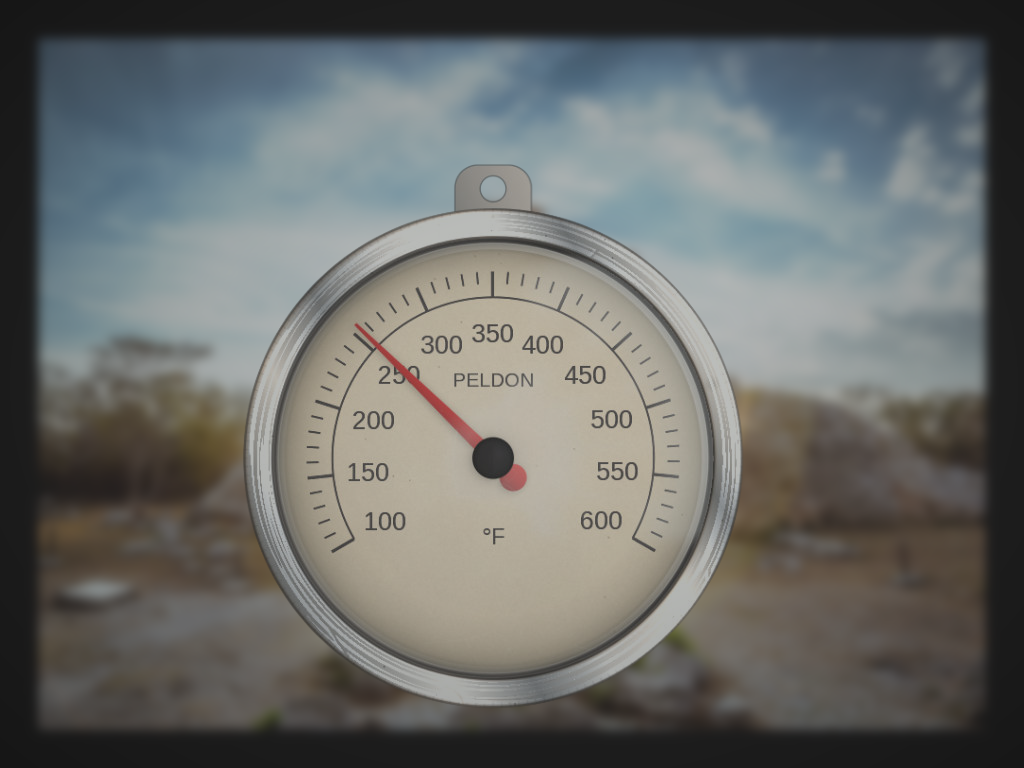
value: 255°F
